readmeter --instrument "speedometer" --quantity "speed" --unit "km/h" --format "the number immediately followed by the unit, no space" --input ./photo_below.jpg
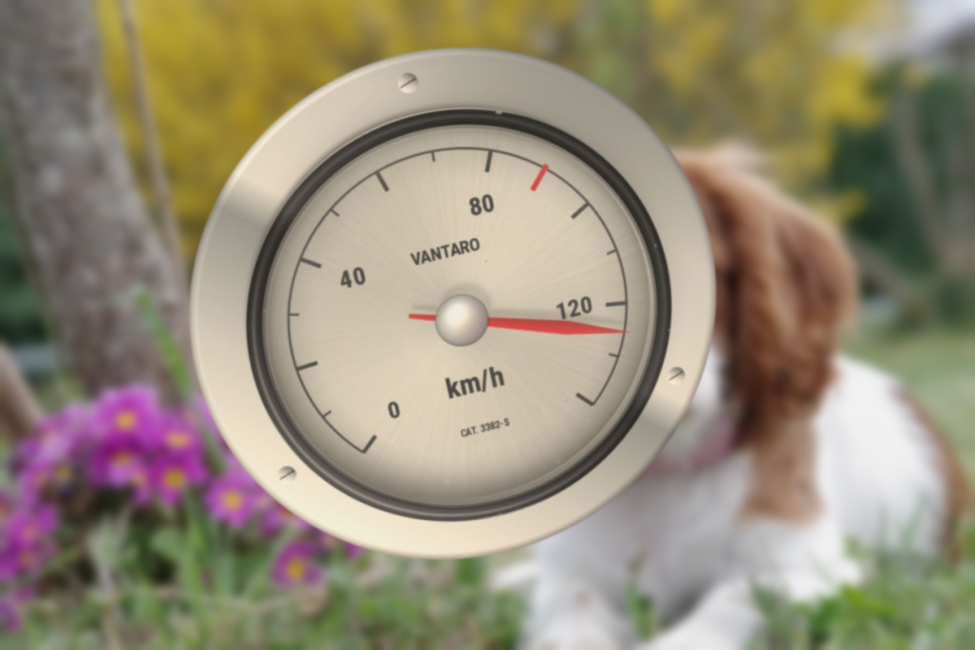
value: 125km/h
